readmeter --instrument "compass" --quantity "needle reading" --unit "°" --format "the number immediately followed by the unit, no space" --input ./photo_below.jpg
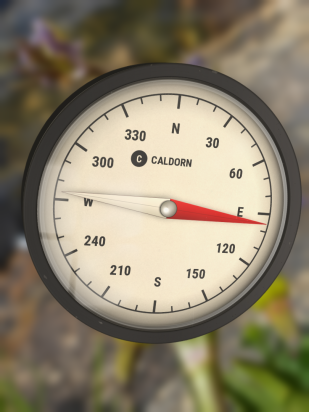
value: 95°
